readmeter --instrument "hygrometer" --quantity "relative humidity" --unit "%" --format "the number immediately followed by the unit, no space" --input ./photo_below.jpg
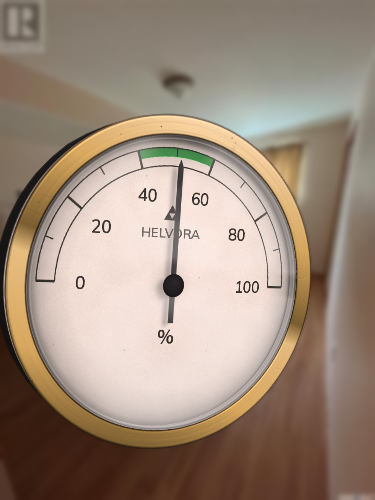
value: 50%
